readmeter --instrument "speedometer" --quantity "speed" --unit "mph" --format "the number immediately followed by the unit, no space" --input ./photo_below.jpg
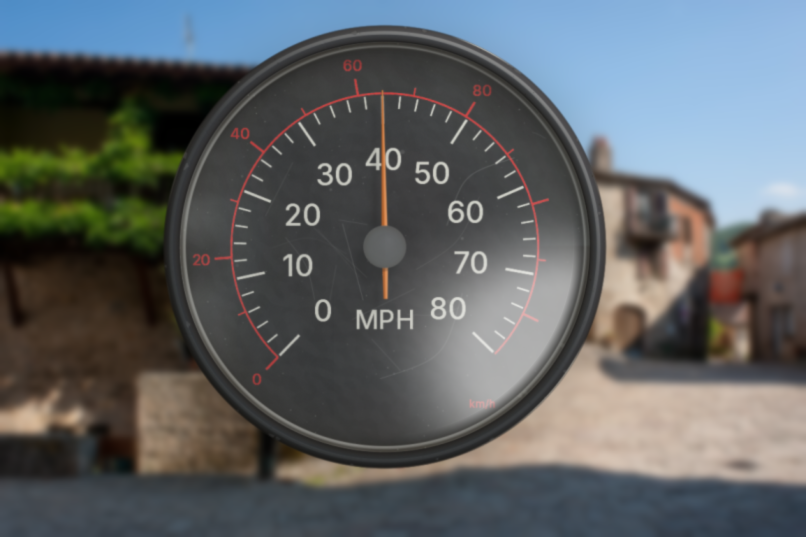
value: 40mph
